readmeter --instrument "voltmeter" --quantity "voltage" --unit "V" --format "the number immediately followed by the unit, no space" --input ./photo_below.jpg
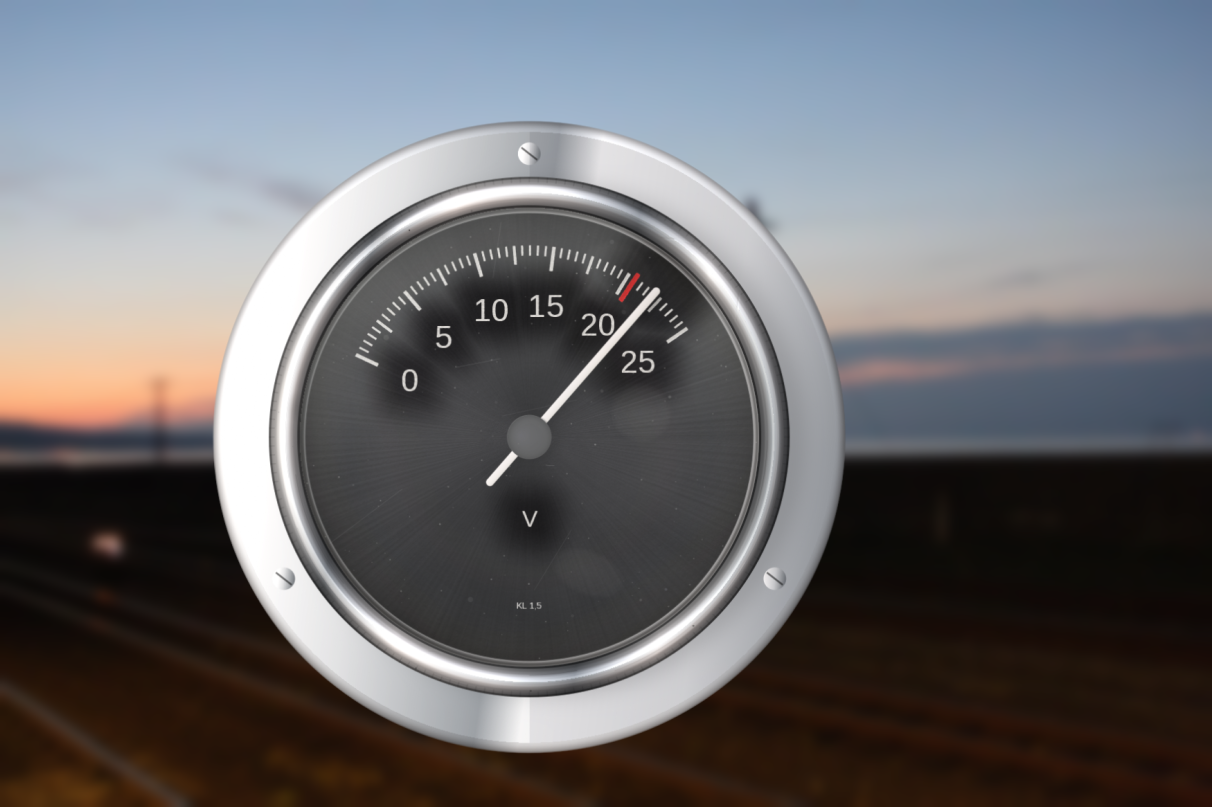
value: 22V
